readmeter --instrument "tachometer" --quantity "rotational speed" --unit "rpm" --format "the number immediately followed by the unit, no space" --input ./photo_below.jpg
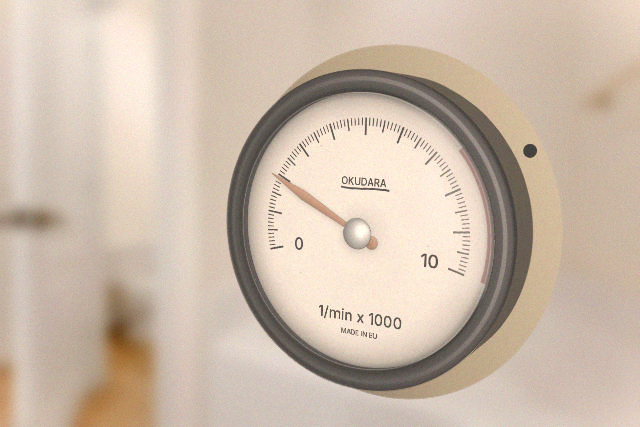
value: 2000rpm
